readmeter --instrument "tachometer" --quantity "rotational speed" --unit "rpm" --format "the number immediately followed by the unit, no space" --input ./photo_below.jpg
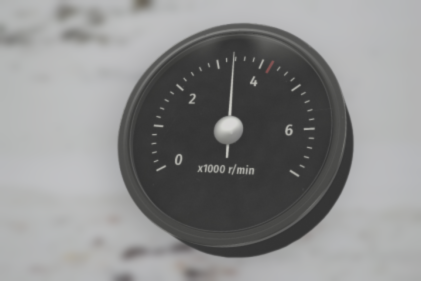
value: 3400rpm
